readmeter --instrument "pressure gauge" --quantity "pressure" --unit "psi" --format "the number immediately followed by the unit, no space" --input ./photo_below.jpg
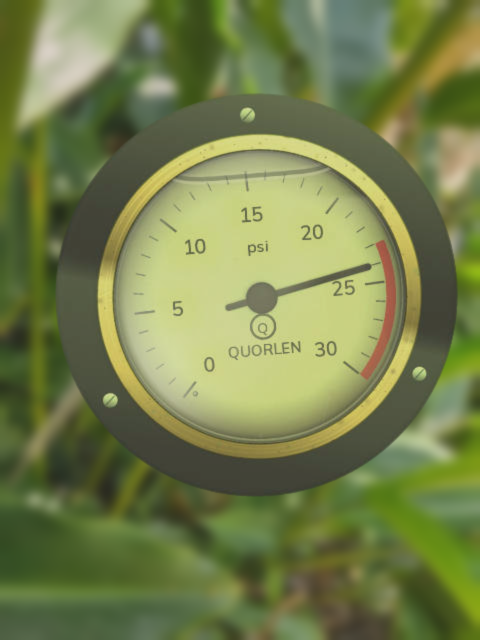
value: 24psi
